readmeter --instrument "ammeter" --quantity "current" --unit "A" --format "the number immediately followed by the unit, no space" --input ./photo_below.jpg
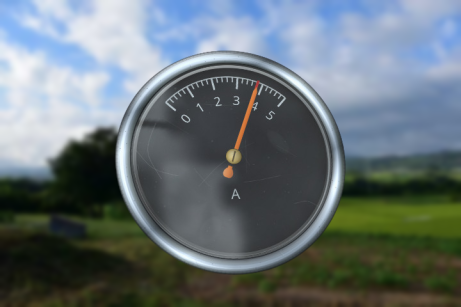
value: 3.8A
